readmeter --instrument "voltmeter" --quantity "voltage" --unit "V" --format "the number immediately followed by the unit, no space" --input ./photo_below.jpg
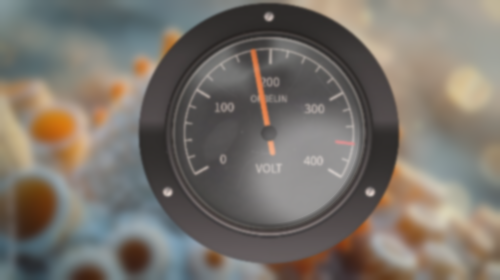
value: 180V
